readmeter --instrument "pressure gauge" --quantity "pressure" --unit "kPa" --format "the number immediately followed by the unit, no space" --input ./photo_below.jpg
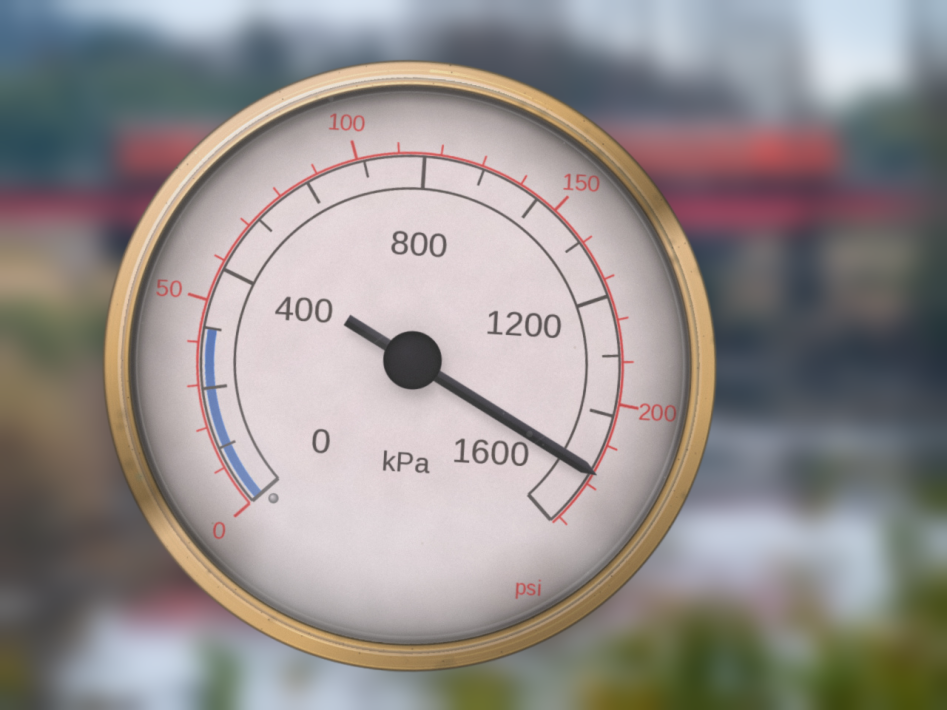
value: 1500kPa
